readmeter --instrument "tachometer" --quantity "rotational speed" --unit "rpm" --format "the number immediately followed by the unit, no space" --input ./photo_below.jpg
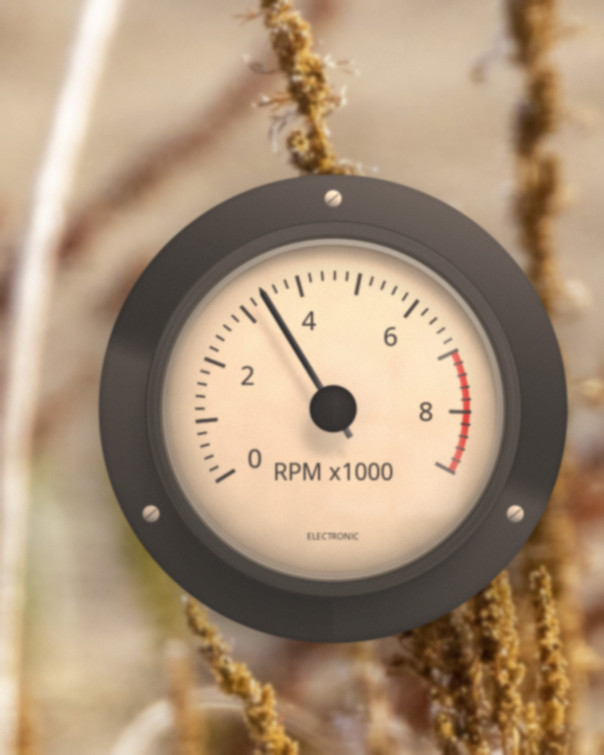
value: 3400rpm
